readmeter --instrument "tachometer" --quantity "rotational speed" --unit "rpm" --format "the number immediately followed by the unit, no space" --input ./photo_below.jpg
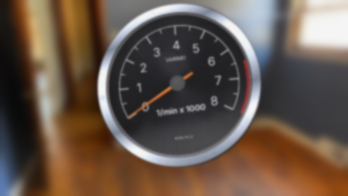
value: 0rpm
